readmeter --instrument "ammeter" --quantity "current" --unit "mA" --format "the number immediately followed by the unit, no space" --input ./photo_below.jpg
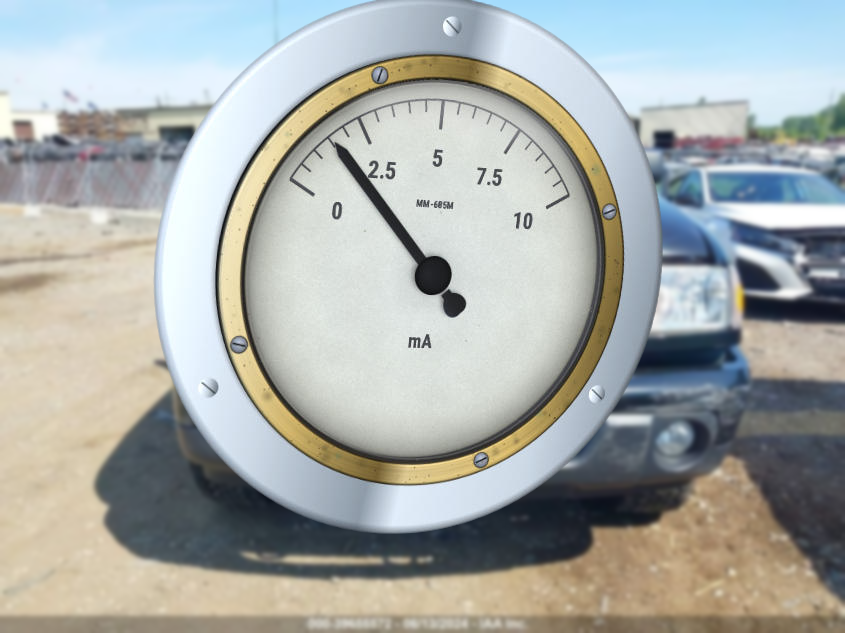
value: 1.5mA
